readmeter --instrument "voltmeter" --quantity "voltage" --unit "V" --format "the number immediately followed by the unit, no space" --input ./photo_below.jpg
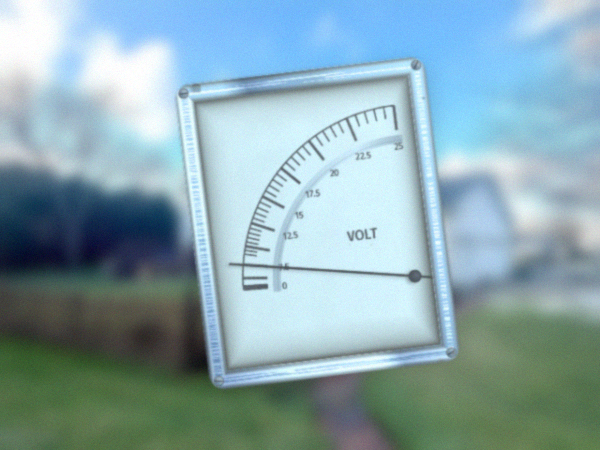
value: 7.5V
